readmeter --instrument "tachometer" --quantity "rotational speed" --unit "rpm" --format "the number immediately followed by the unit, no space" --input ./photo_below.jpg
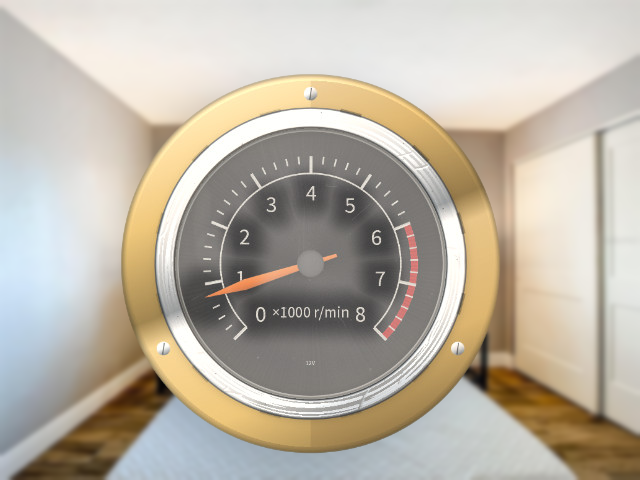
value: 800rpm
